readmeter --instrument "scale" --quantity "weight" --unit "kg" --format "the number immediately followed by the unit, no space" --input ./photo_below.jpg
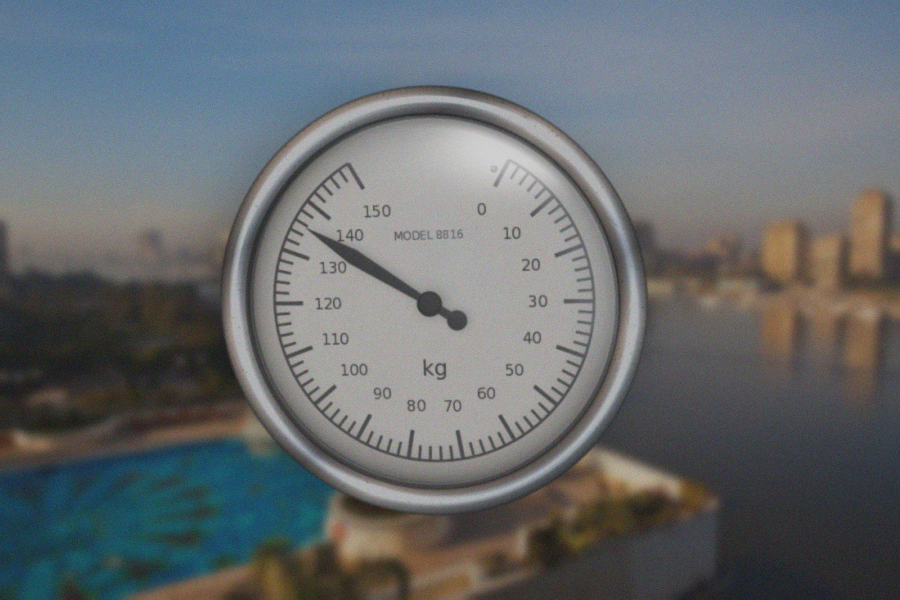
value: 136kg
